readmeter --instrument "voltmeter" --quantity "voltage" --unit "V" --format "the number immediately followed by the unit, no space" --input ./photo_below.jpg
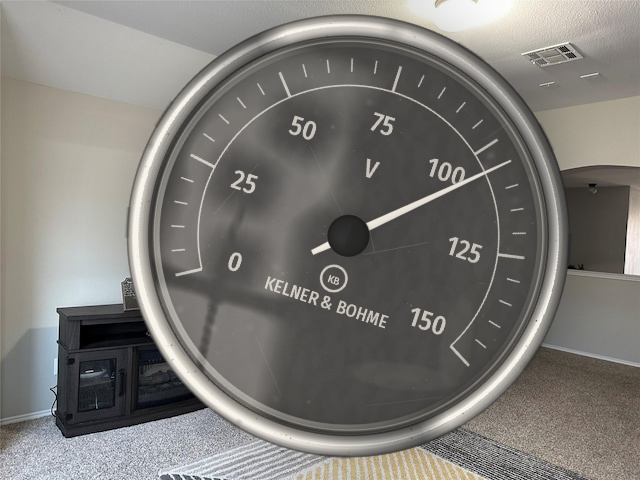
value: 105V
